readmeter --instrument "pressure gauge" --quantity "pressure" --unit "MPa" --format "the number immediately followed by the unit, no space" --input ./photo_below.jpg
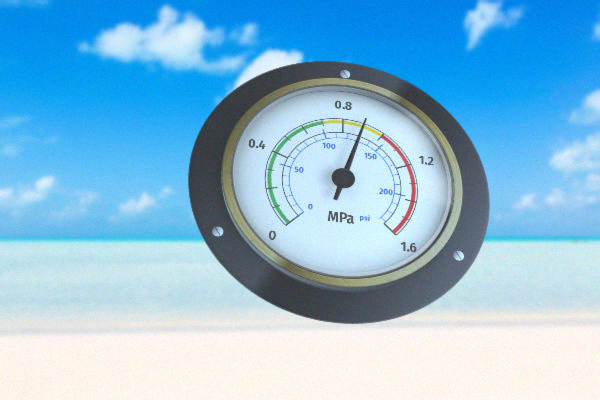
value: 0.9MPa
